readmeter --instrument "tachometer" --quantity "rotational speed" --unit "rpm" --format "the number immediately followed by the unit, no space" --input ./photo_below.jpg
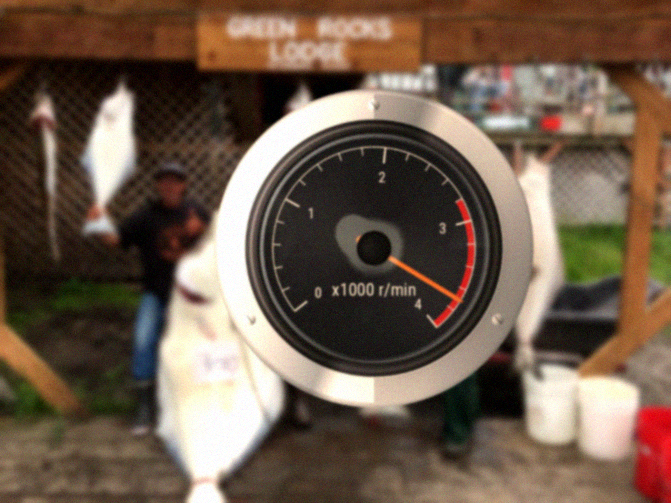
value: 3700rpm
